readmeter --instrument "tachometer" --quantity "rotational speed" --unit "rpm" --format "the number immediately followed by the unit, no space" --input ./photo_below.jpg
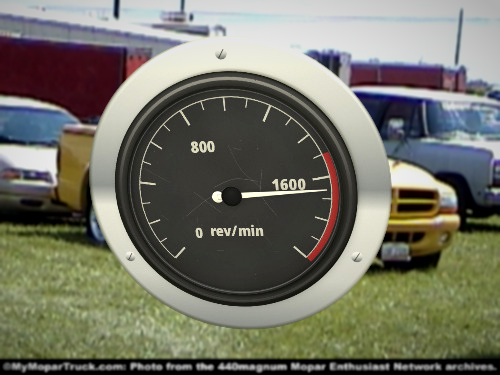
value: 1650rpm
